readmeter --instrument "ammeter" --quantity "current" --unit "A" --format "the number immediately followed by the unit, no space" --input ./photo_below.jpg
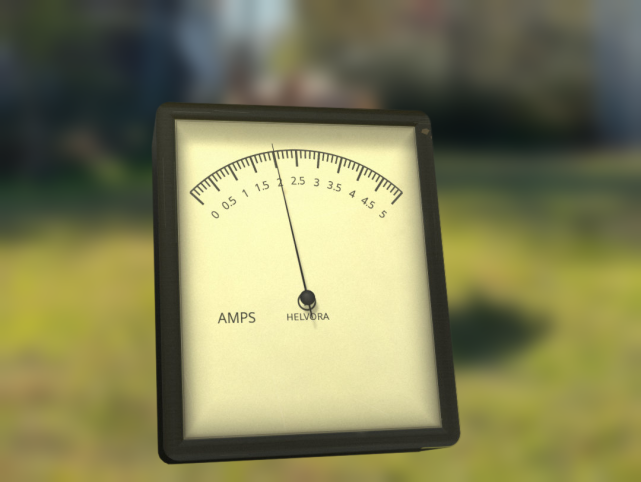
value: 2A
